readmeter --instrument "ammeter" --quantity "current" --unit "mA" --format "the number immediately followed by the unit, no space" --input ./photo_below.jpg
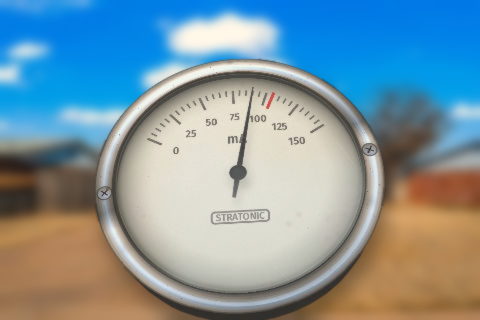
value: 90mA
